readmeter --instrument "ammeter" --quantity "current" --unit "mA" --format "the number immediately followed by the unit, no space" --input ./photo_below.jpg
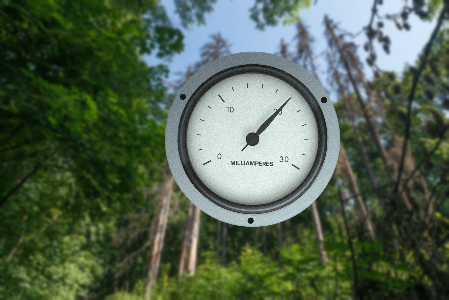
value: 20mA
